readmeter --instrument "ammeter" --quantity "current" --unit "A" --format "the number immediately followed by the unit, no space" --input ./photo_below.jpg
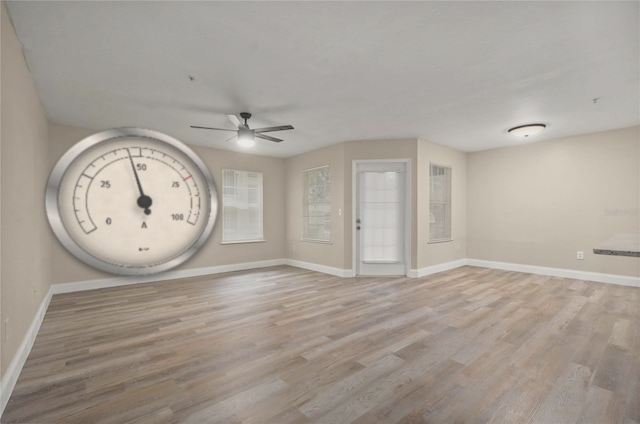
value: 45A
